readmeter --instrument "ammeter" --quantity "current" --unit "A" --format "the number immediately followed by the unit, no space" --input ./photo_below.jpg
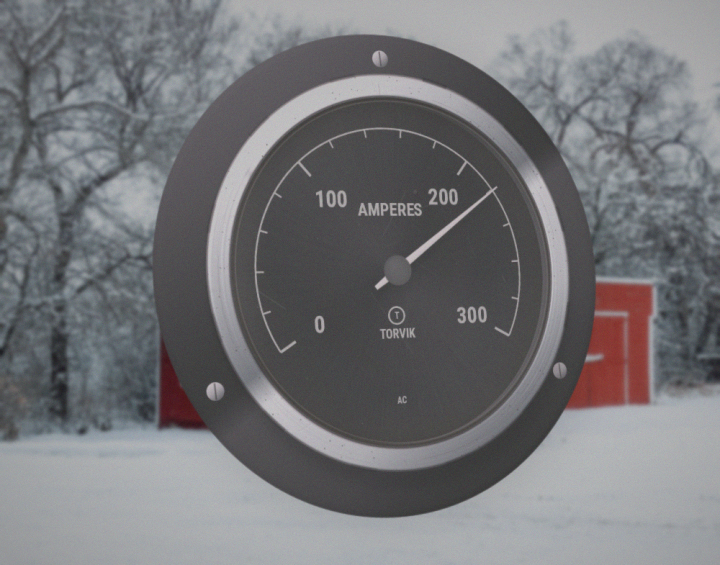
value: 220A
